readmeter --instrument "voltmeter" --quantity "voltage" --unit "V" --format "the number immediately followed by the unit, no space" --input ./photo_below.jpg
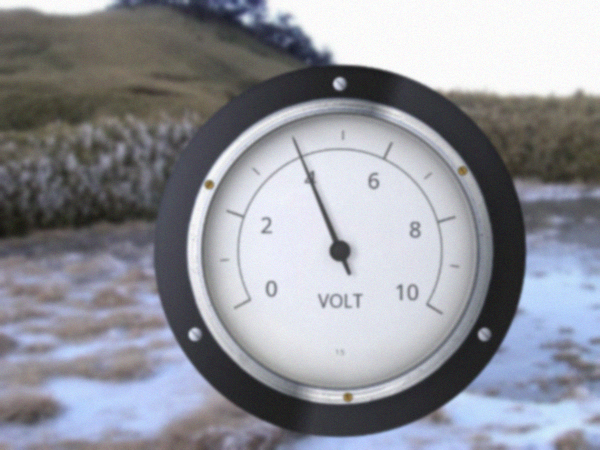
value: 4V
